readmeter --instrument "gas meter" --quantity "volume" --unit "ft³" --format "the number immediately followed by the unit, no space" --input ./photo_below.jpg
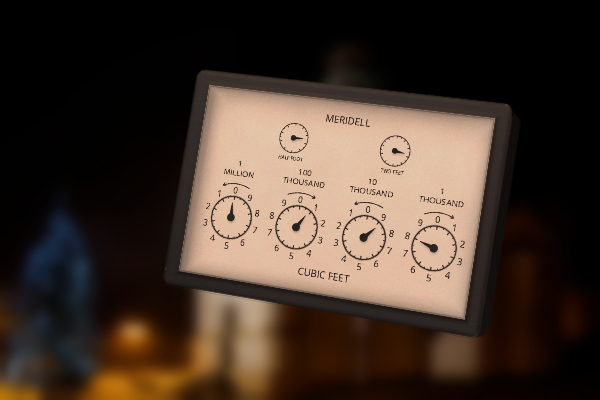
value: 8800ft³
